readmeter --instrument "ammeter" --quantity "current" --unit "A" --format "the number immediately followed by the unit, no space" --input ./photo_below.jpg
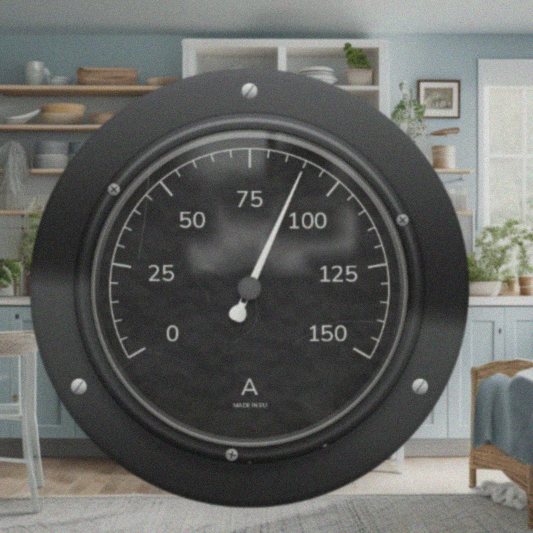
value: 90A
